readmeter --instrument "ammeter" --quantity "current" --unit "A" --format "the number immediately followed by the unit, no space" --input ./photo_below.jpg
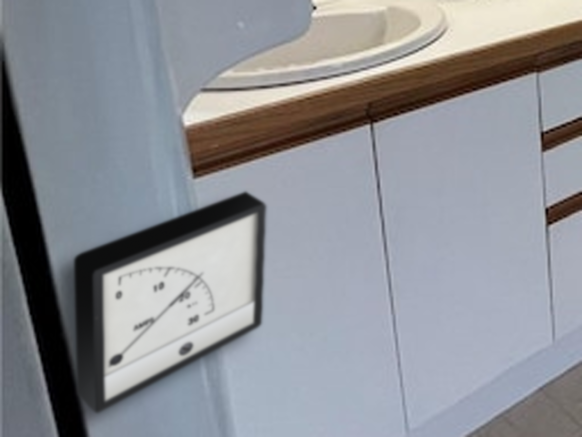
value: 18A
